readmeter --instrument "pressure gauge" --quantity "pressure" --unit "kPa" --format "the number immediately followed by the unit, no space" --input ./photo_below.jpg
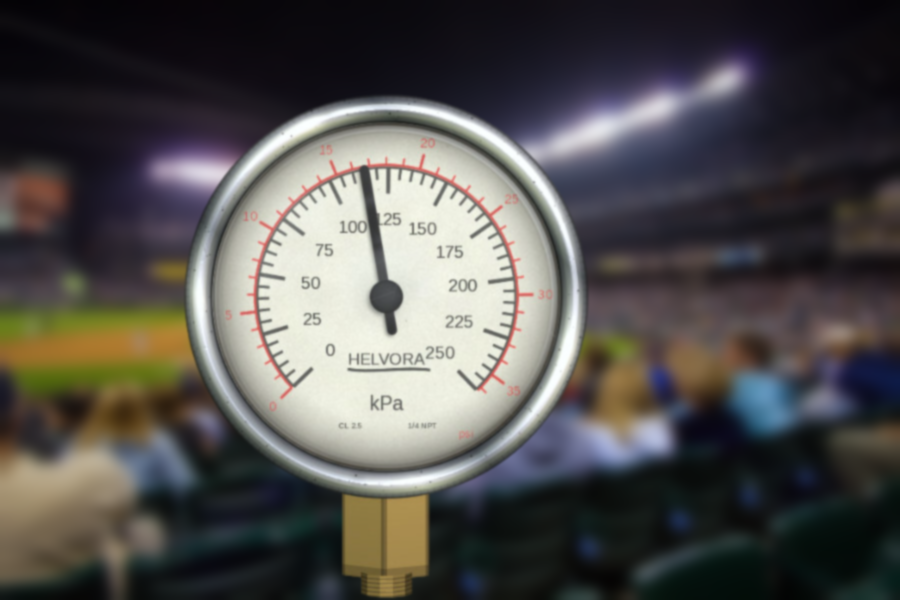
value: 115kPa
